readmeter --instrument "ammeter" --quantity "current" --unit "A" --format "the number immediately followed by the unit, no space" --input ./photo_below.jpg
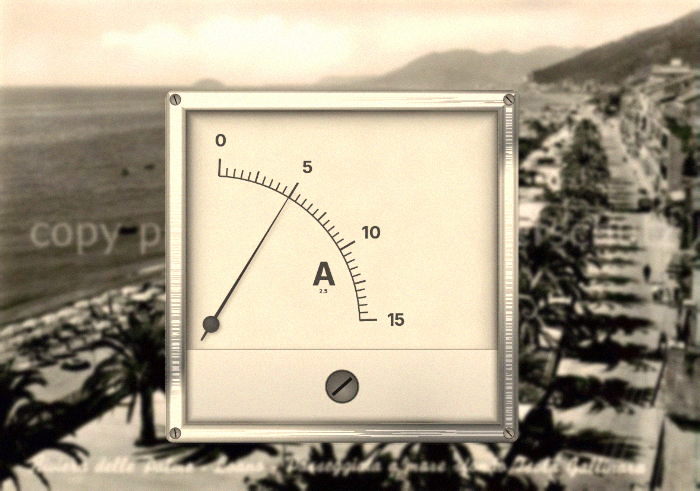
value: 5A
